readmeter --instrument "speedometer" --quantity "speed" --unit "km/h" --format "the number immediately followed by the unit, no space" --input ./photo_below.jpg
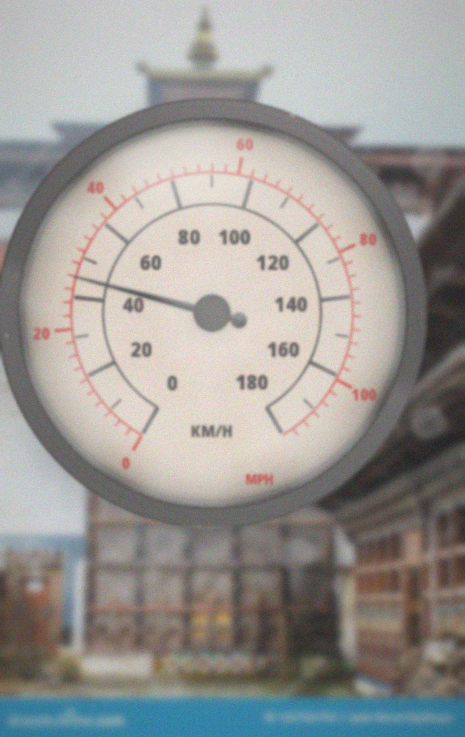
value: 45km/h
